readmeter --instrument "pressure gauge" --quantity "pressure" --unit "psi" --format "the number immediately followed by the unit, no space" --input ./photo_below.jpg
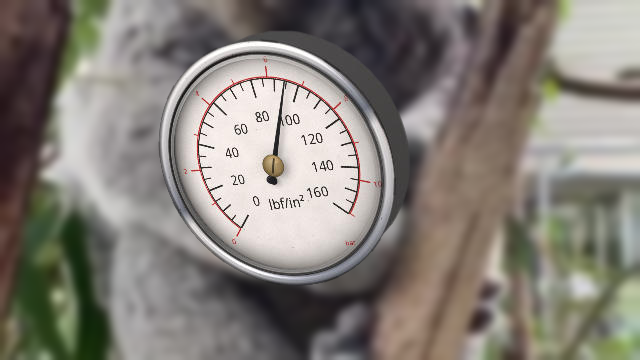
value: 95psi
